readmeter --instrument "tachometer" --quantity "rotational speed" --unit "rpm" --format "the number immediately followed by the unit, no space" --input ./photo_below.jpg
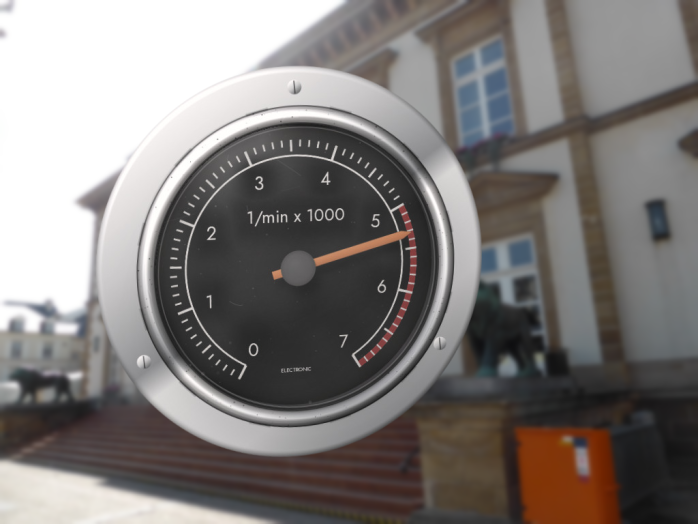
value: 5300rpm
